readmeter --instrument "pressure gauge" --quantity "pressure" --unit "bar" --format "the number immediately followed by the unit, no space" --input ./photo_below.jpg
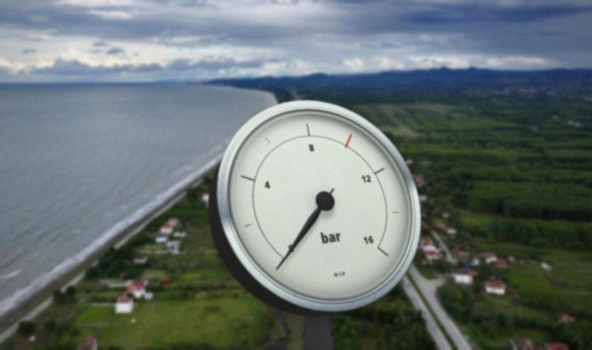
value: 0bar
